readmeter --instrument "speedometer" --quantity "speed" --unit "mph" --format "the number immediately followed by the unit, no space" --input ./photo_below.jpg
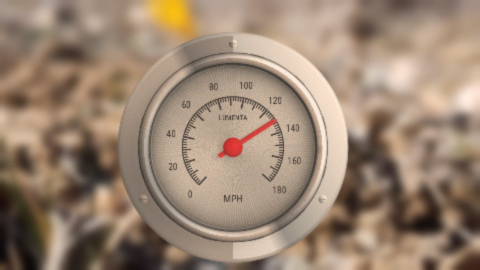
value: 130mph
